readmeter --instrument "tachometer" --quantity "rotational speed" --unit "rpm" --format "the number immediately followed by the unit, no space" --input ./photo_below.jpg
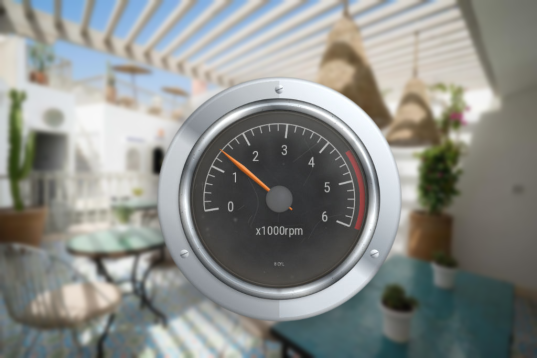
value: 1400rpm
